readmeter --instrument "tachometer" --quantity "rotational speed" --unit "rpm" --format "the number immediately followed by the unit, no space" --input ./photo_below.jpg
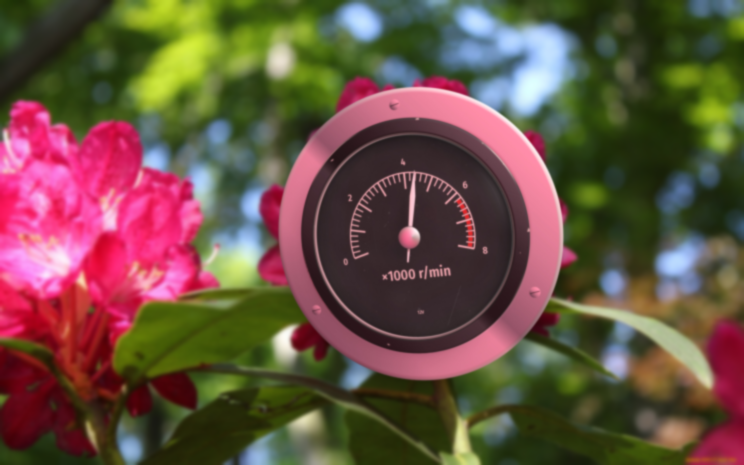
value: 4400rpm
